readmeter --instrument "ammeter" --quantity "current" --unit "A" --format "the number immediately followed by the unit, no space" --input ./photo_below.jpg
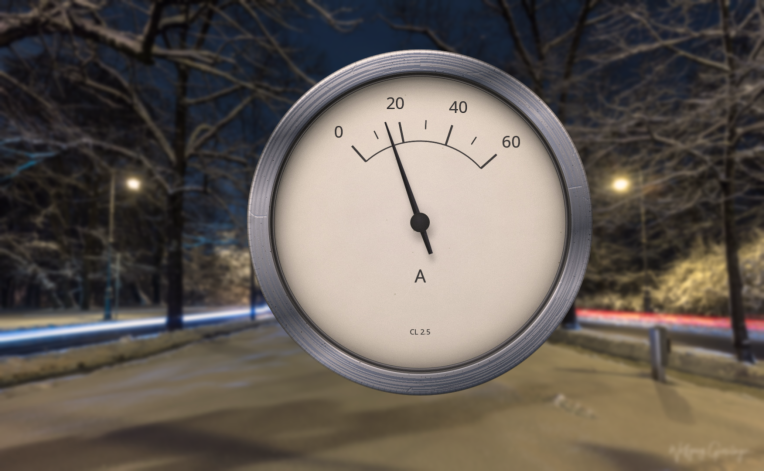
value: 15A
